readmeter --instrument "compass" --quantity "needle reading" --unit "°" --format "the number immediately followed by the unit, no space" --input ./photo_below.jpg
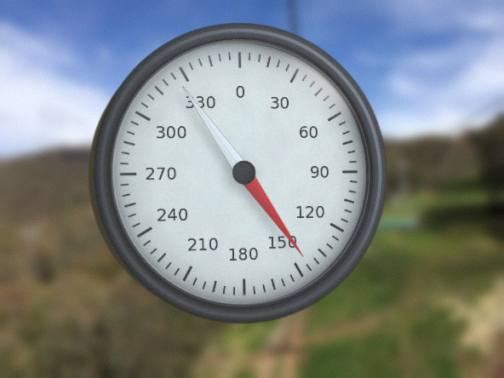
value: 145°
